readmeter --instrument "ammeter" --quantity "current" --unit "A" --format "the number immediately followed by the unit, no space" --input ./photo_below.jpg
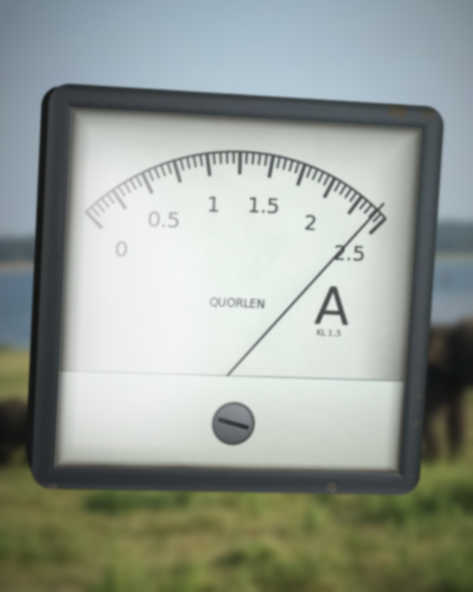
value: 2.4A
